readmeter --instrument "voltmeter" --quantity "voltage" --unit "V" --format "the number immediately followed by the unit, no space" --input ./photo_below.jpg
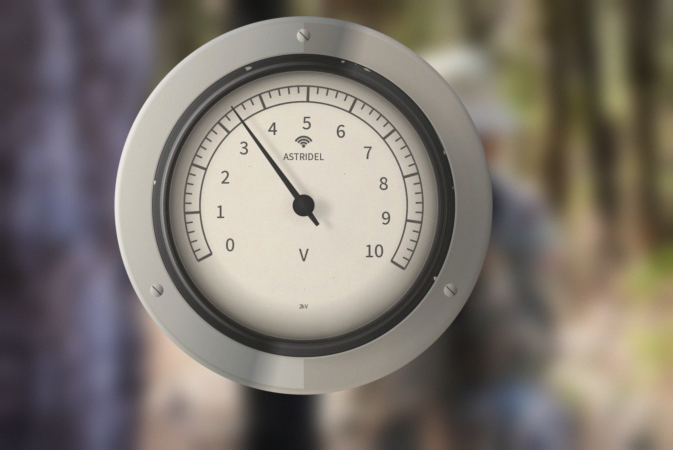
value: 3.4V
